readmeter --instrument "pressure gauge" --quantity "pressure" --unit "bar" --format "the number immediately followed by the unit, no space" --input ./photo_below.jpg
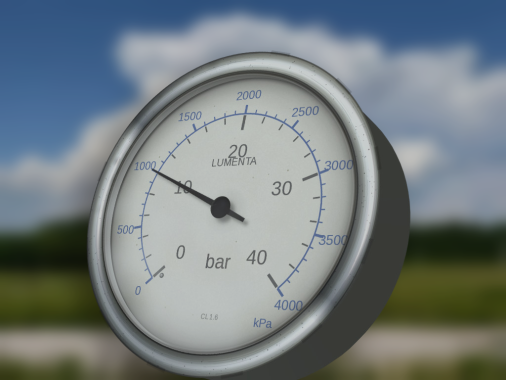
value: 10bar
